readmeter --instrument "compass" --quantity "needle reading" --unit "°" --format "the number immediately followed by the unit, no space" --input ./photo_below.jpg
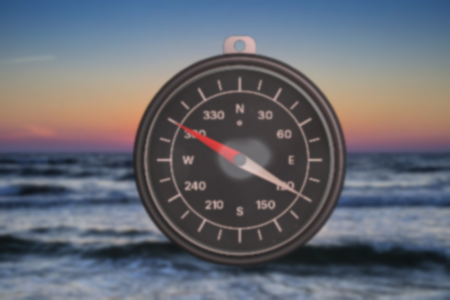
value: 300°
